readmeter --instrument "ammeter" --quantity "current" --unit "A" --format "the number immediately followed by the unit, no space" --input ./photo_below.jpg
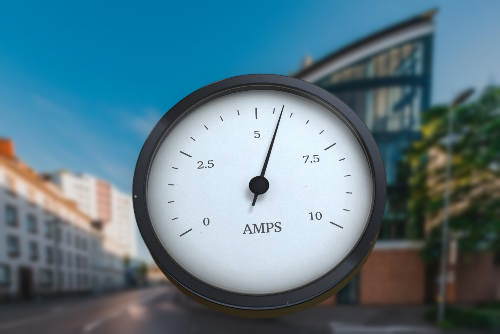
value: 5.75A
